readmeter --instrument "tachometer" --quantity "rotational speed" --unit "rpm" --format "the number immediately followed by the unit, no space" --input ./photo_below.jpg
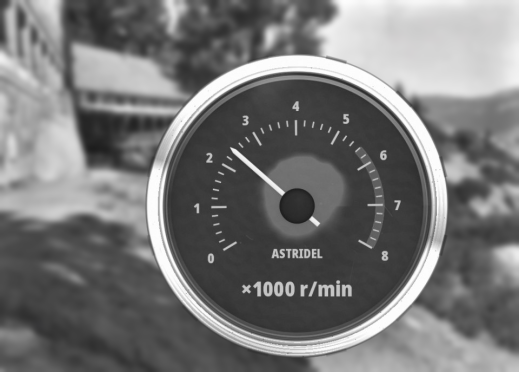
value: 2400rpm
